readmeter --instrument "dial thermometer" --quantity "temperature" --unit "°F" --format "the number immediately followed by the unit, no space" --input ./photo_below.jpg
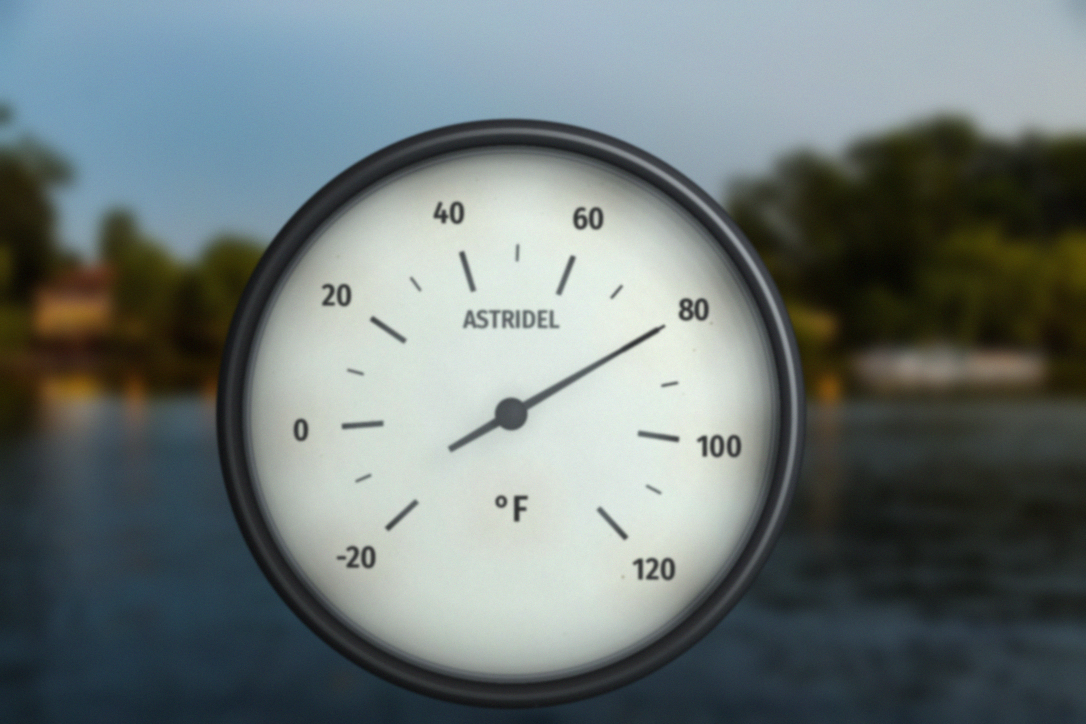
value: 80°F
